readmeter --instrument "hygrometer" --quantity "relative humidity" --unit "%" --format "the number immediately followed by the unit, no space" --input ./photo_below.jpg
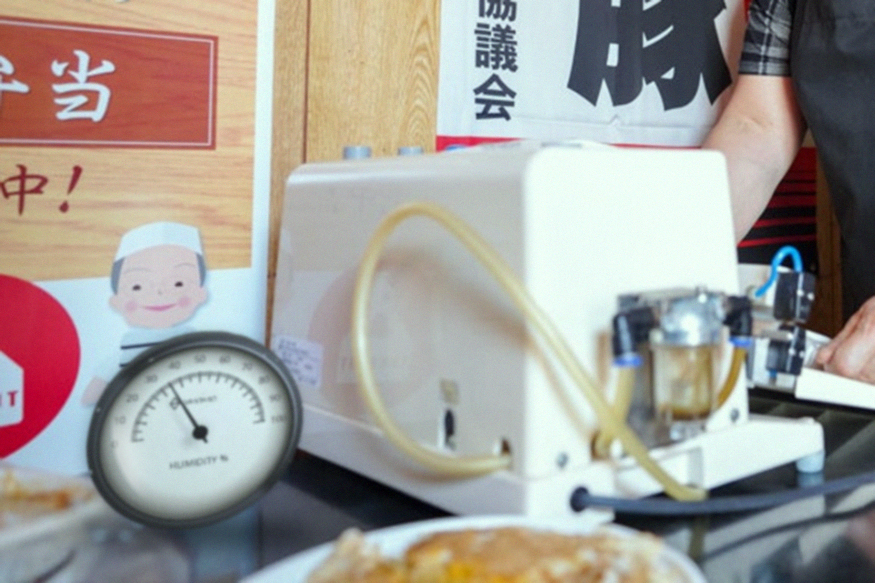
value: 35%
